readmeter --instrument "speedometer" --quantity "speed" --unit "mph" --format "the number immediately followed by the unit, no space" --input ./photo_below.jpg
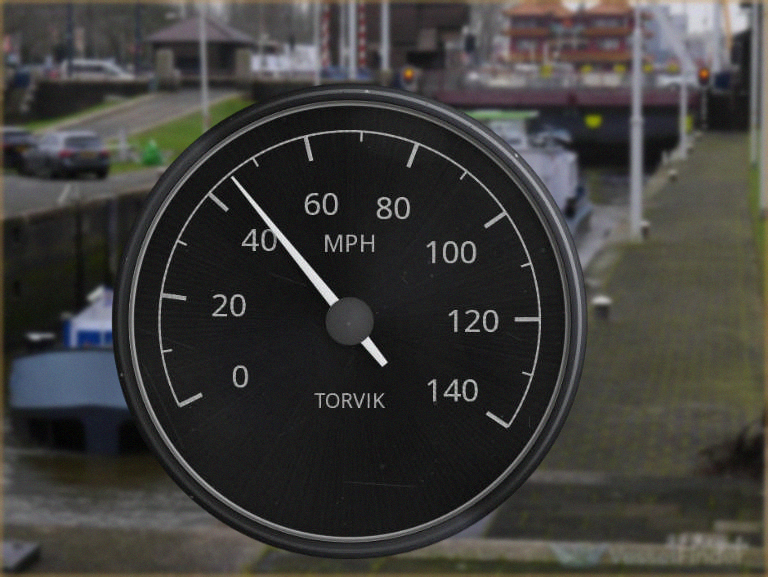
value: 45mph
